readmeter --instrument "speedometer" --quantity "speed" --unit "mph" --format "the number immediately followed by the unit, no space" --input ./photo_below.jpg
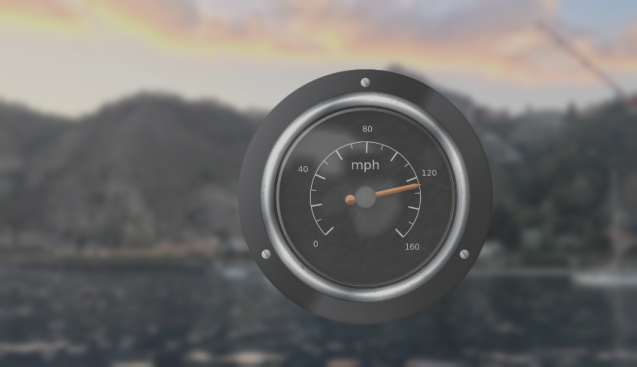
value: 125mph
